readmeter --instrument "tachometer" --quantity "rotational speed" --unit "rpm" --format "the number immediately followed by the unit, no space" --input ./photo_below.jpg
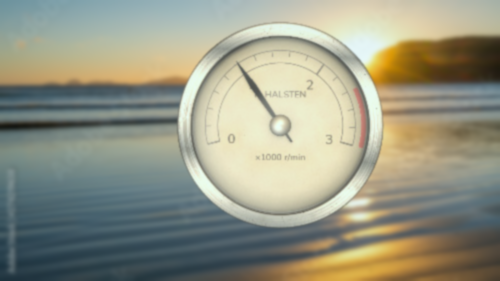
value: 1000rpm
